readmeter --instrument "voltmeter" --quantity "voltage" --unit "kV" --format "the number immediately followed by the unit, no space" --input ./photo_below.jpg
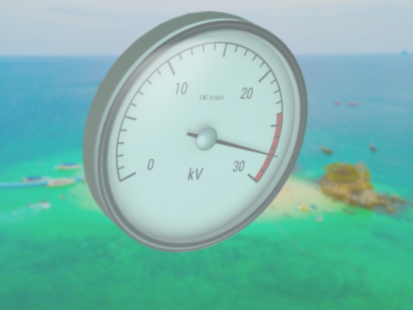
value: 27.5kV
